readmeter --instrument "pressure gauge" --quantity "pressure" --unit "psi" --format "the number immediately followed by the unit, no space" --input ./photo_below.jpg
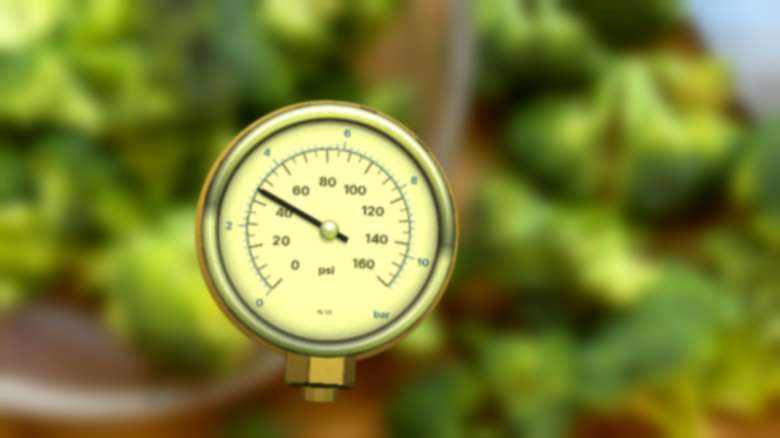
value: 45psi
